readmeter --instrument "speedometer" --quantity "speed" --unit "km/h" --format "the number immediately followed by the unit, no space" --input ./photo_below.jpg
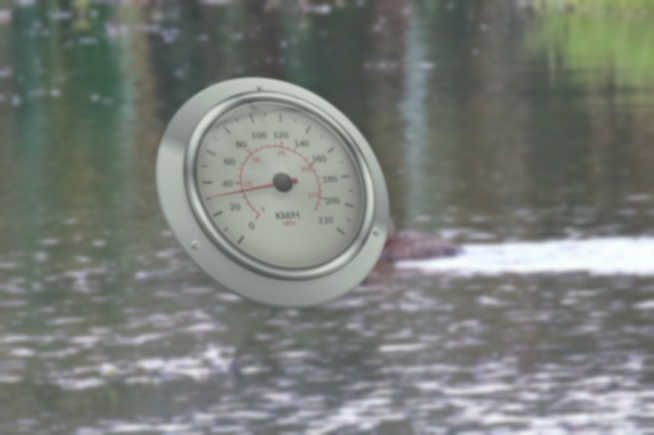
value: 30km/h
